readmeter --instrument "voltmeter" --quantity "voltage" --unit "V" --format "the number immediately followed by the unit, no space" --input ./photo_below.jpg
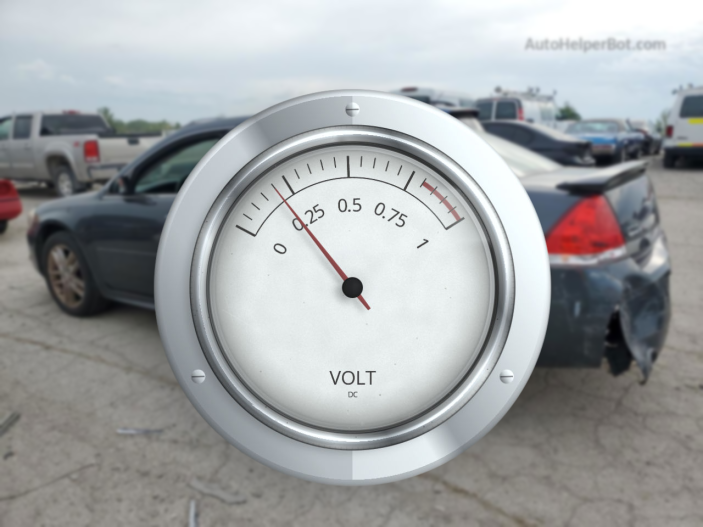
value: 0.2V
